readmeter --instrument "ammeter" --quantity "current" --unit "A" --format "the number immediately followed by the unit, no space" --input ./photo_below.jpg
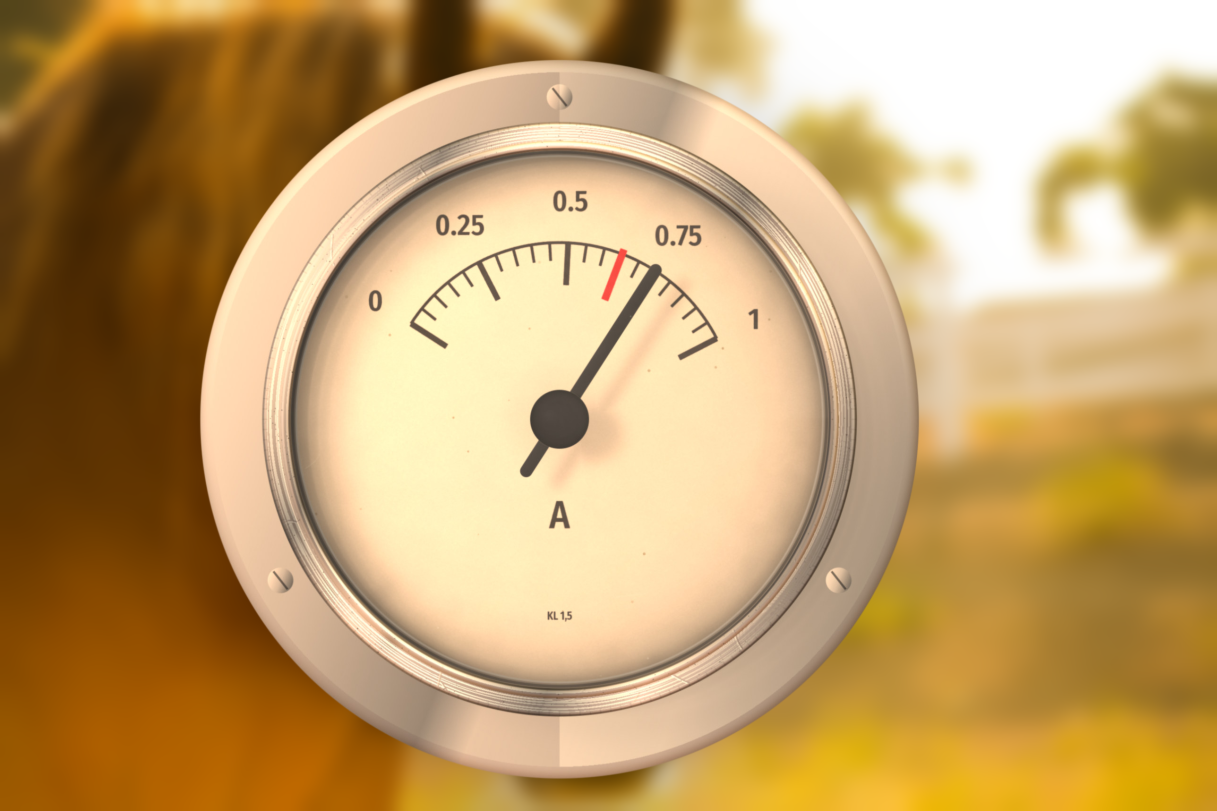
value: 0.75A
